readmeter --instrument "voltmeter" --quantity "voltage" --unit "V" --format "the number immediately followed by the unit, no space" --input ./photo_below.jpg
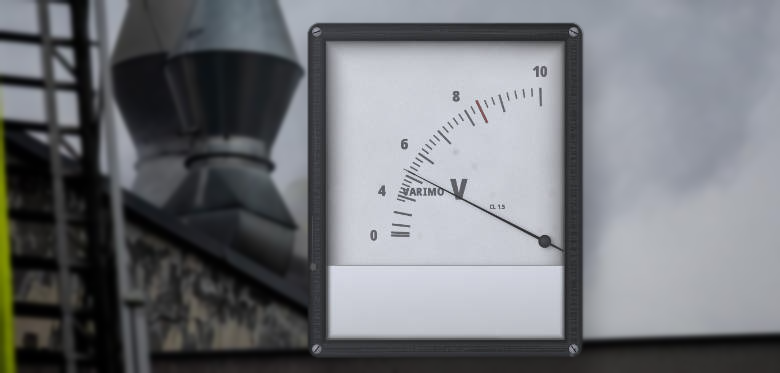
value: 5.2V
